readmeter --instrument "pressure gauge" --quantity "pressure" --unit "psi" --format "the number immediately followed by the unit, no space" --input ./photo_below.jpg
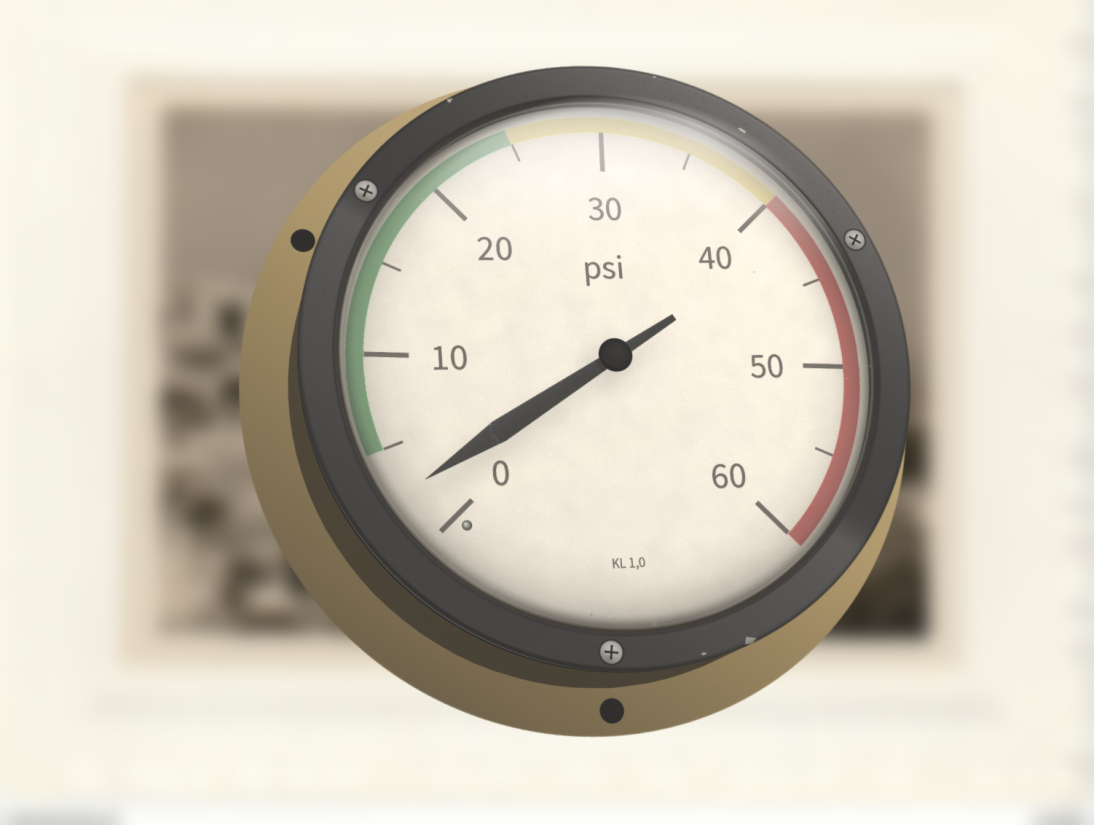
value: 2.5psi
